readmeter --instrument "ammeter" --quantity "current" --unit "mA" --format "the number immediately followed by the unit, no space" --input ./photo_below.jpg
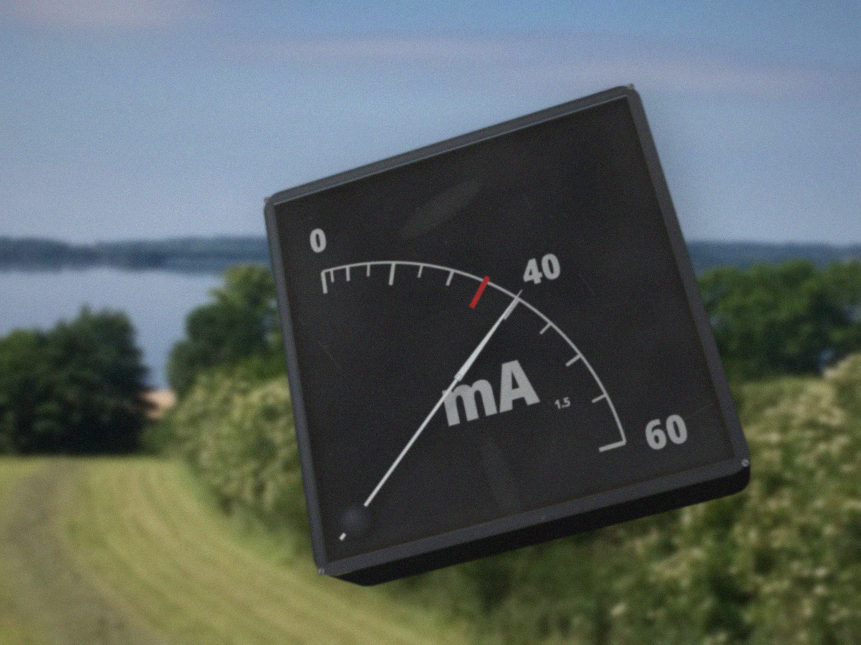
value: 40mA
